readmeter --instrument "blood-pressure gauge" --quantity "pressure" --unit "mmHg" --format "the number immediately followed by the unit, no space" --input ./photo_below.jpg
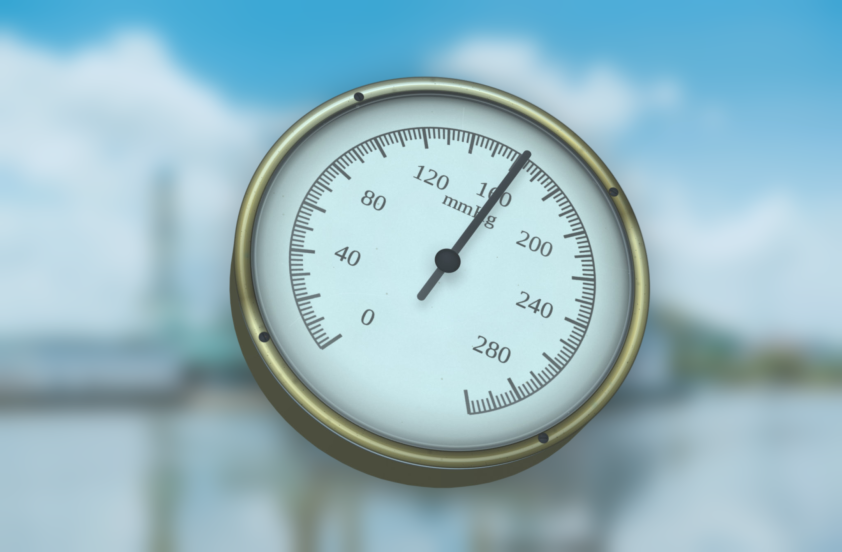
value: 162mmHg
